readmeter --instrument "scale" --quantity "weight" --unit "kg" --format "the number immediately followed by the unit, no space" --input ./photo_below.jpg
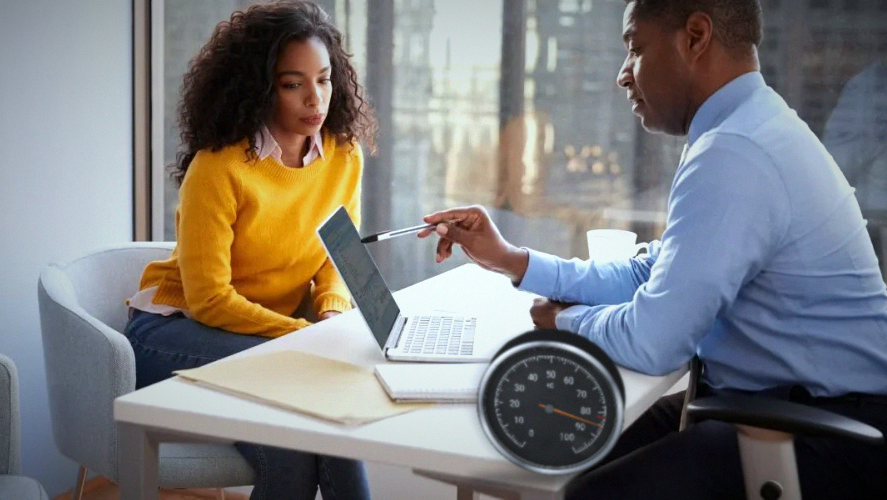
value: 85kg
